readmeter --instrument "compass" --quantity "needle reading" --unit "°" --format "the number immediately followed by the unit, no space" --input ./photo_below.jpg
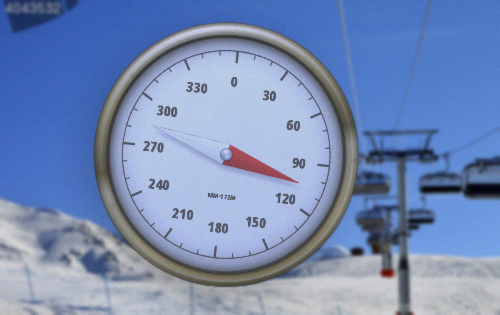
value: 105°
